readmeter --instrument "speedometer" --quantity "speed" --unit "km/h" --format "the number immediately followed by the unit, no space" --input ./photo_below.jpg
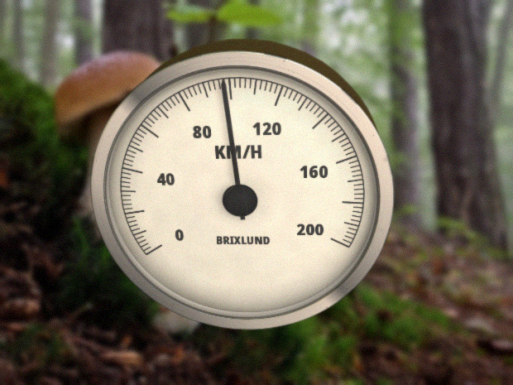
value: 98km/h
